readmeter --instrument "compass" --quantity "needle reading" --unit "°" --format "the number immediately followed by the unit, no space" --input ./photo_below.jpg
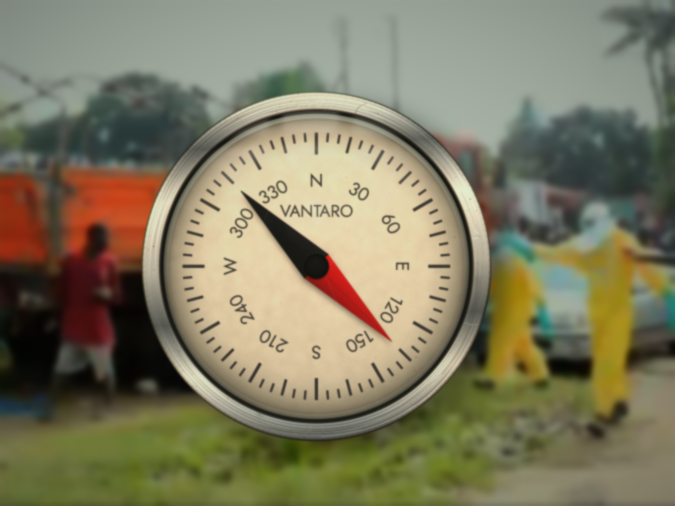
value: 135°
